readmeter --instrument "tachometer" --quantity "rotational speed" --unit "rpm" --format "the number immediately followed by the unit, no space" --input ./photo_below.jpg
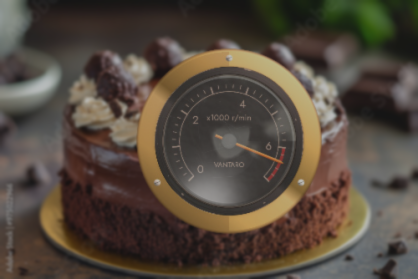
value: 6400rpm
